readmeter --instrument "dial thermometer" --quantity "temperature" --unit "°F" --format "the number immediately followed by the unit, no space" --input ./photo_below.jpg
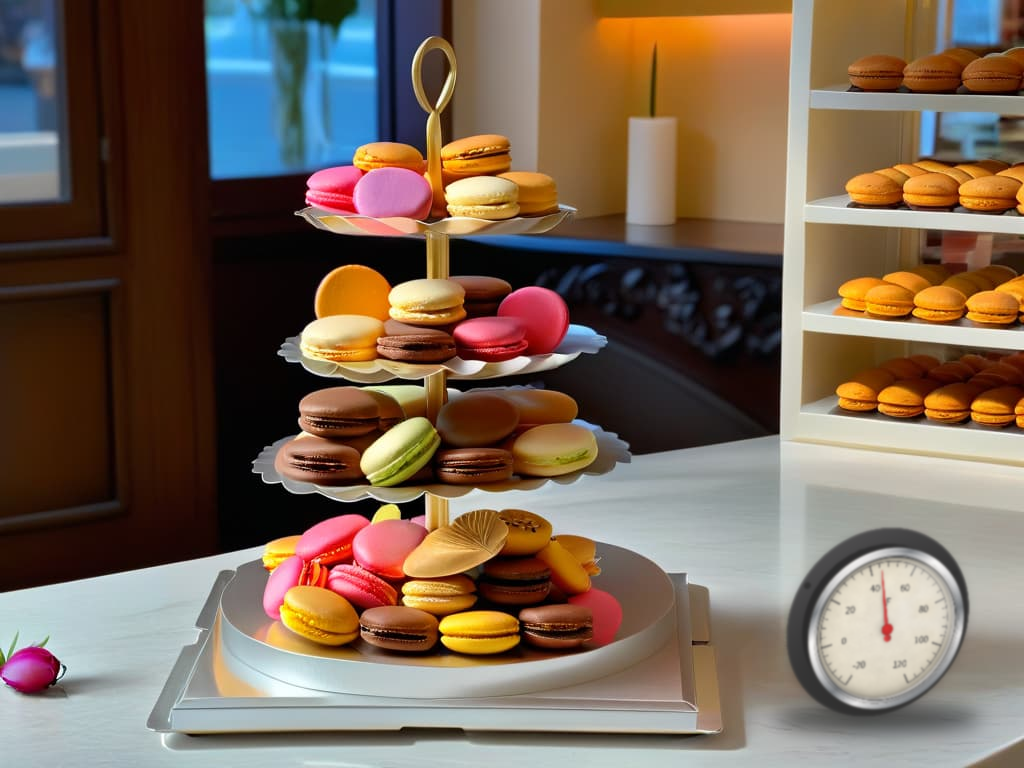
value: 44°F
